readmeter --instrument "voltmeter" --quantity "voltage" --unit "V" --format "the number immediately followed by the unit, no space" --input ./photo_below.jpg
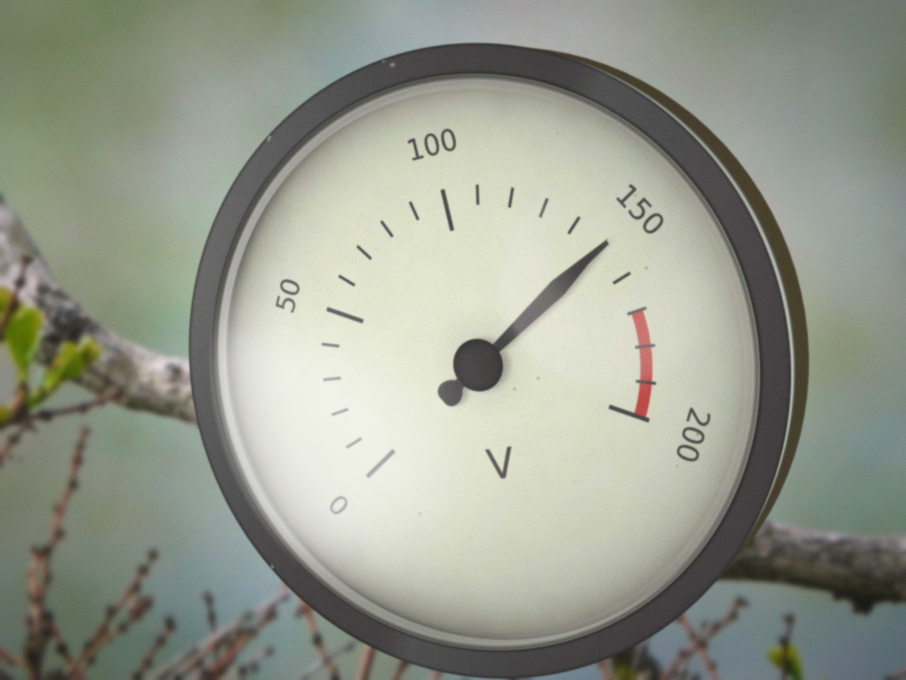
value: 150V
